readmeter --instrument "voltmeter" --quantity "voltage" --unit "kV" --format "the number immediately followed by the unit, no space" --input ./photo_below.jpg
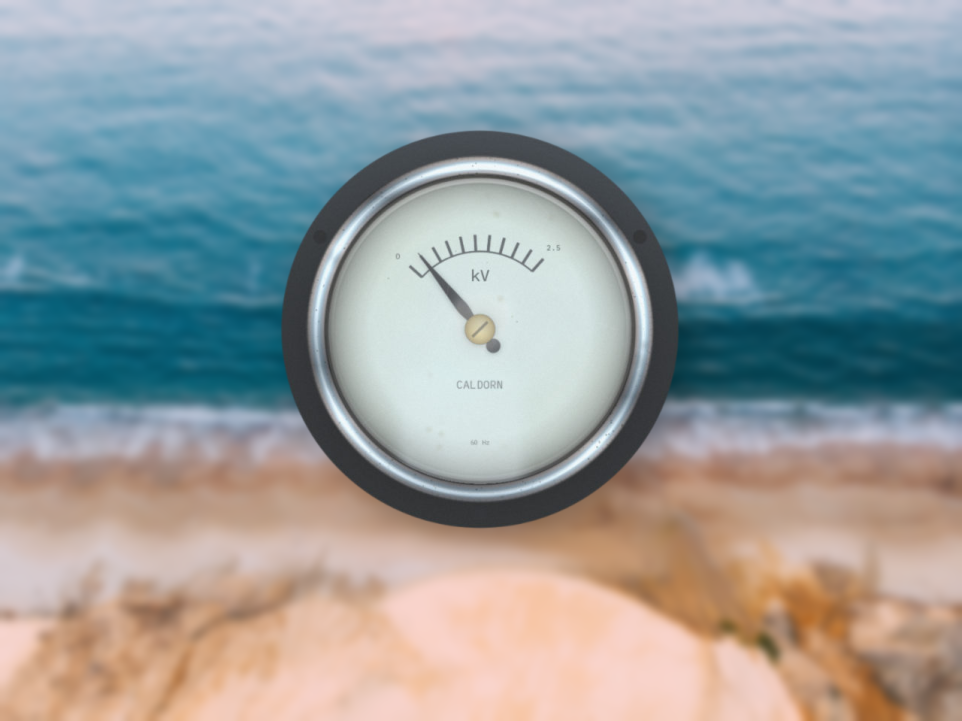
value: 0.25kV
